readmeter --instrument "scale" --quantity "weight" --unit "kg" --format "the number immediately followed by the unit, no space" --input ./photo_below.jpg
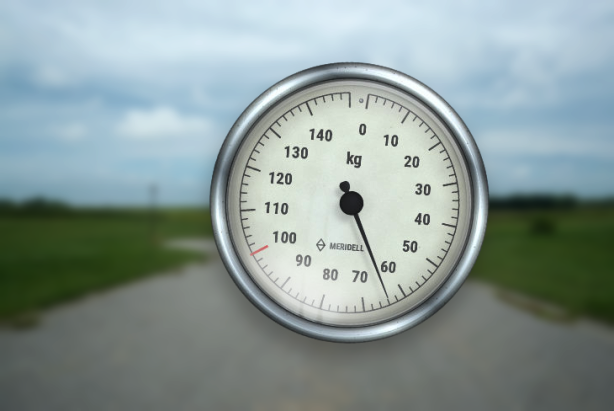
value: 64kg
